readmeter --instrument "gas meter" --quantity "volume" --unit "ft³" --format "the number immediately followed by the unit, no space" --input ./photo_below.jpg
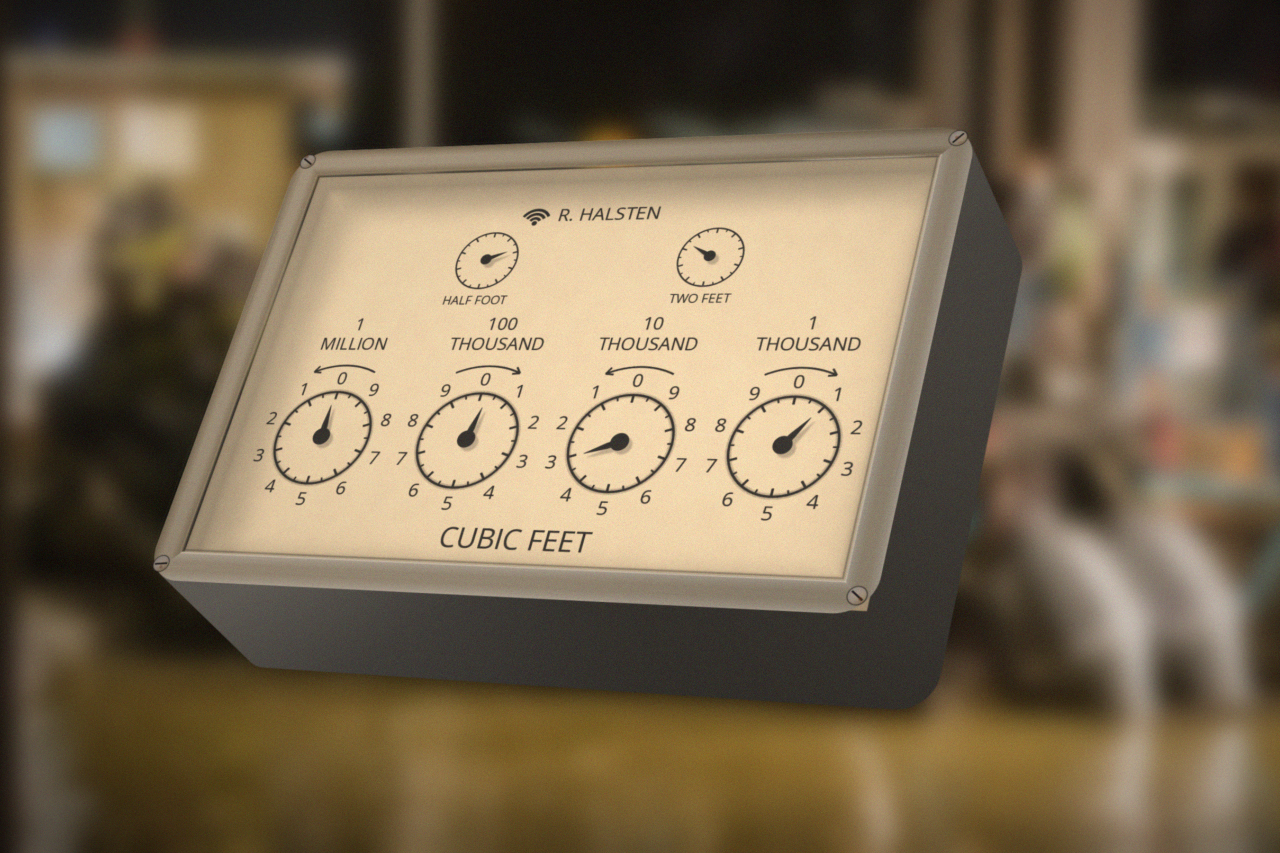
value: 3100ft³
